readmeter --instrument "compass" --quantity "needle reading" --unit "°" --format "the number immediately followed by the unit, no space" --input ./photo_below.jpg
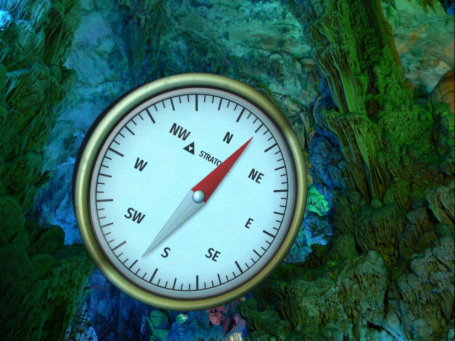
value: 15°
